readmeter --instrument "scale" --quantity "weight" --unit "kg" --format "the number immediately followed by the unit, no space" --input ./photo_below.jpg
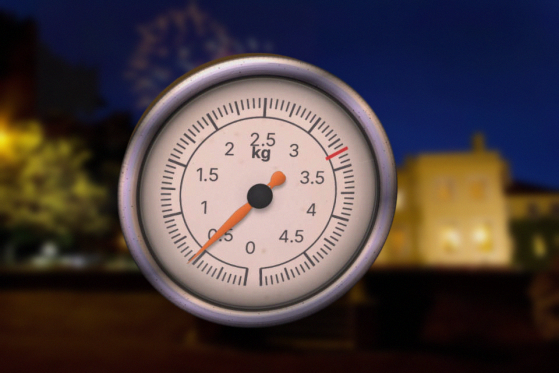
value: 0.55kg
